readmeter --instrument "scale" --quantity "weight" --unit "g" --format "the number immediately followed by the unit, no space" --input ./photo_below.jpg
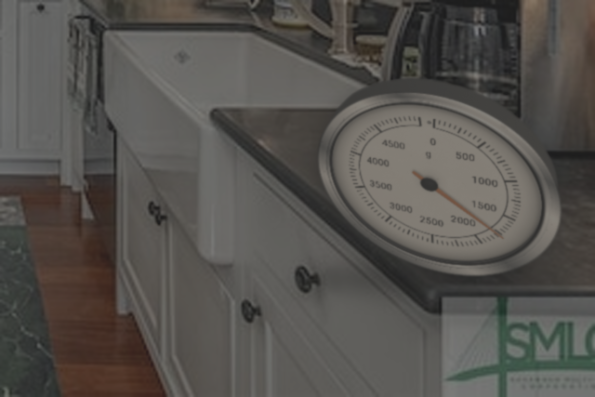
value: 1750g
